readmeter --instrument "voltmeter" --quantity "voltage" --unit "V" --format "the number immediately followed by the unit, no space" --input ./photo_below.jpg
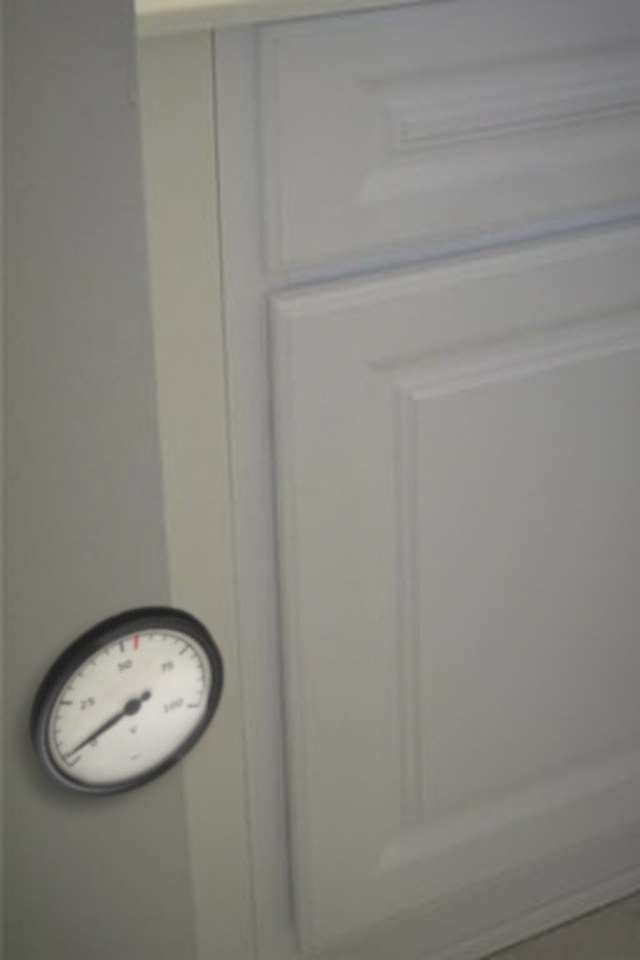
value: 5V
